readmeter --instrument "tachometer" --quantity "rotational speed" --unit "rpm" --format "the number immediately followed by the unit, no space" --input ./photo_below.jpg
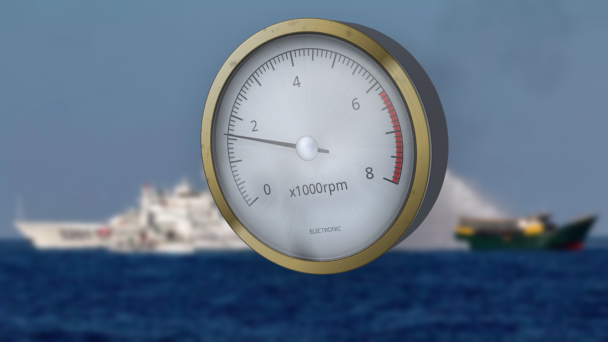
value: 1600rpm
